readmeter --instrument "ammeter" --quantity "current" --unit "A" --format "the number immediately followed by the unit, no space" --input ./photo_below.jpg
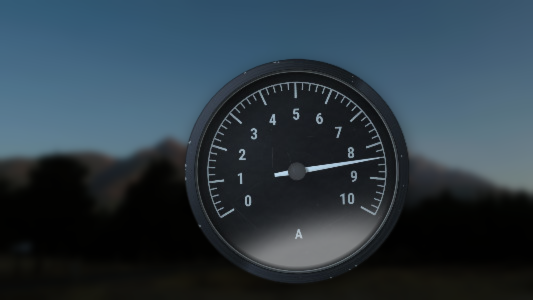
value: 8.4A
